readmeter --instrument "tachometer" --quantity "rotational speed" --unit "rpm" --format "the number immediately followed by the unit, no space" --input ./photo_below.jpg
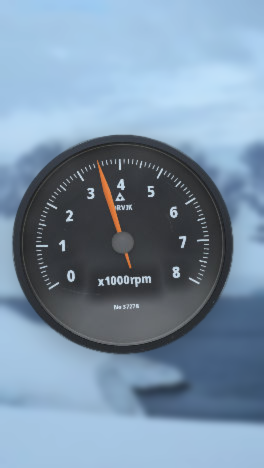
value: 3500rpm
